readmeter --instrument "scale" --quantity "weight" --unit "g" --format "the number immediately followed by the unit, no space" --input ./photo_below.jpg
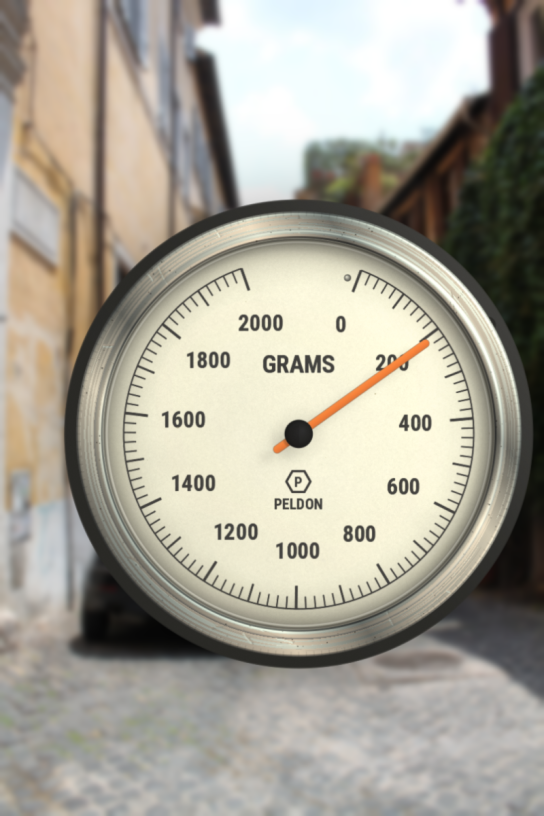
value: 210g
